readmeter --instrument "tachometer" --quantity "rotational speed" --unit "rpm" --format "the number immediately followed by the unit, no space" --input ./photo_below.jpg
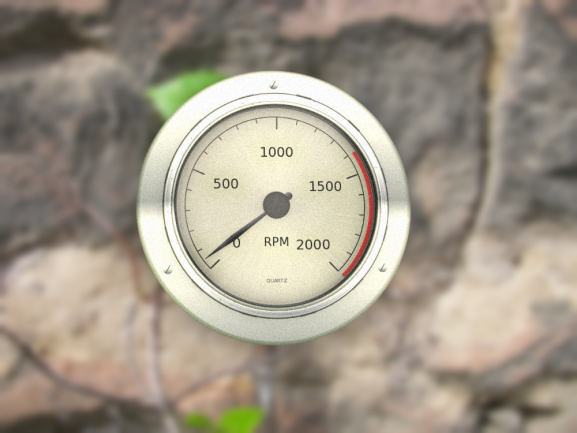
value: 50rpm
